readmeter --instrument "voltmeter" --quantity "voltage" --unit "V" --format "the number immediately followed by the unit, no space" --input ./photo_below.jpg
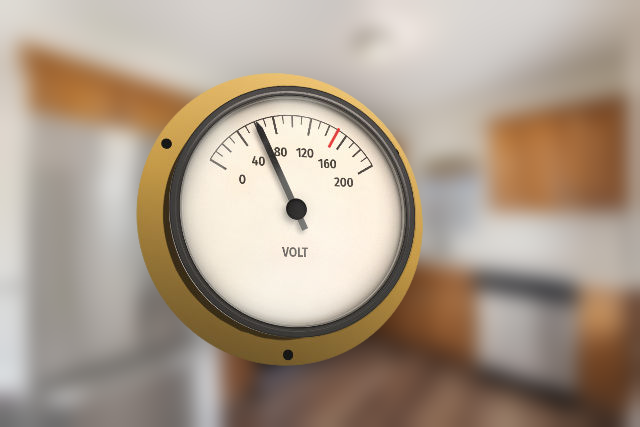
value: 60V
